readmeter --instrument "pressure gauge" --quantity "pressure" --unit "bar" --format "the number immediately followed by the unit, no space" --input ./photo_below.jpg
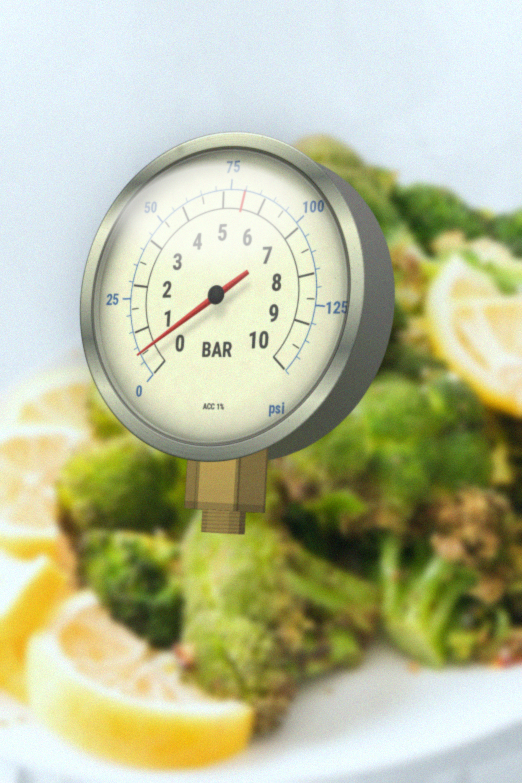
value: 0.5bar
